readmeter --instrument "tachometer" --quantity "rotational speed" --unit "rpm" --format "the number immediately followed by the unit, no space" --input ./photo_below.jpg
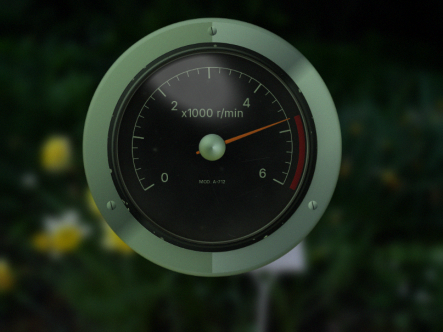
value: 4800rpm
